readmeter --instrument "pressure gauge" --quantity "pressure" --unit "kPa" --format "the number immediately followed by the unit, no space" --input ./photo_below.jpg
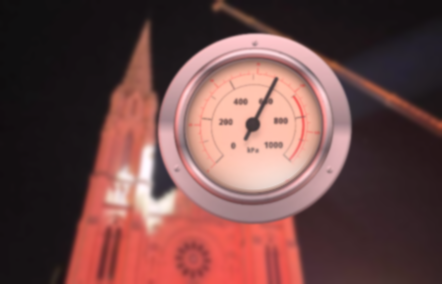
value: 600kPa
